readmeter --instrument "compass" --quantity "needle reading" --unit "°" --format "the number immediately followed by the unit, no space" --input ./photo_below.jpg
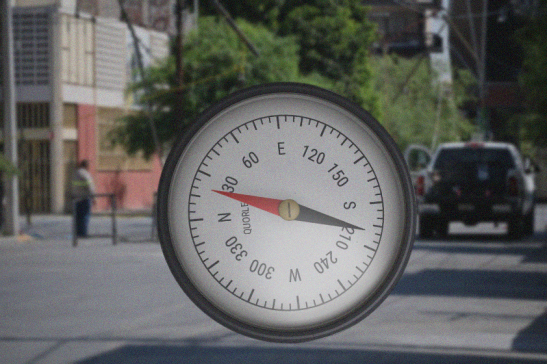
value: 20°
